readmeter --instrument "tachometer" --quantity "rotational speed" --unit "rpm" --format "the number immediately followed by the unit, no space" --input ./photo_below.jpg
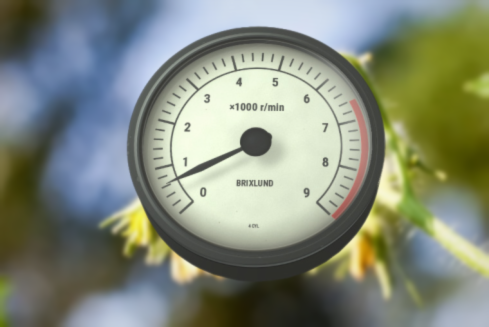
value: 600rpm
